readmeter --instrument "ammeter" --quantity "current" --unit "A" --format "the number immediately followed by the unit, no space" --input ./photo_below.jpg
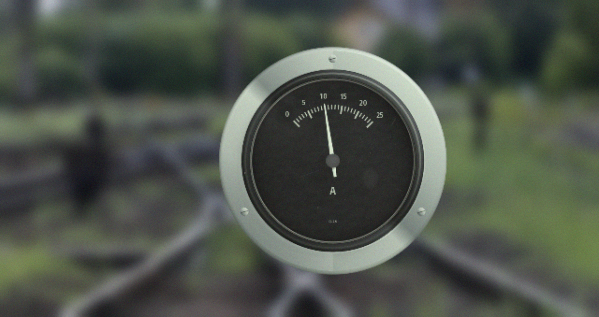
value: 10A
